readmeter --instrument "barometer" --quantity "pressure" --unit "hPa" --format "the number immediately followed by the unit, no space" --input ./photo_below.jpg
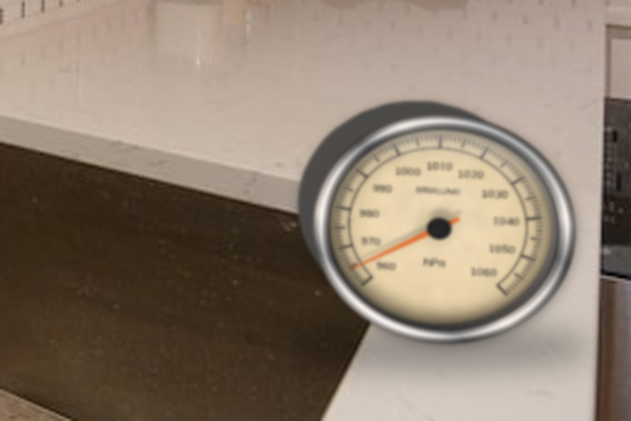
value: 965hPa
